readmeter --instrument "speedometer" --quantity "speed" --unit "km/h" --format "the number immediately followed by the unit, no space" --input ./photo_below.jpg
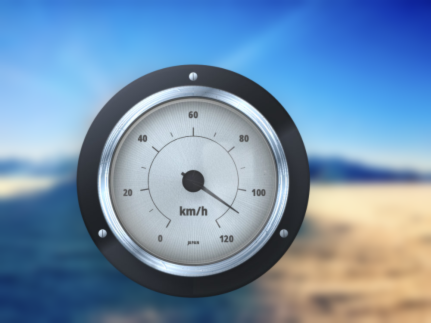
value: 110km/h
